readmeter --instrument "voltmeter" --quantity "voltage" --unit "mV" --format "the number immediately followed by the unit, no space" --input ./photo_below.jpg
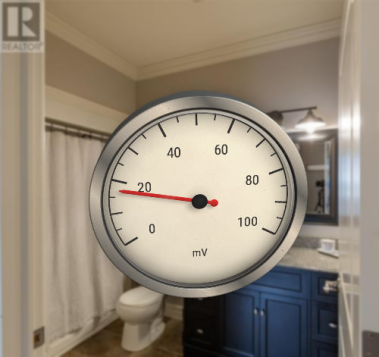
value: 17.5mV
